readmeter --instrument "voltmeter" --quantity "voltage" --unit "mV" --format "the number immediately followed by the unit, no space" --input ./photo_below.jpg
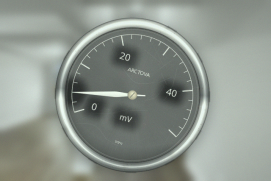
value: 4mV
